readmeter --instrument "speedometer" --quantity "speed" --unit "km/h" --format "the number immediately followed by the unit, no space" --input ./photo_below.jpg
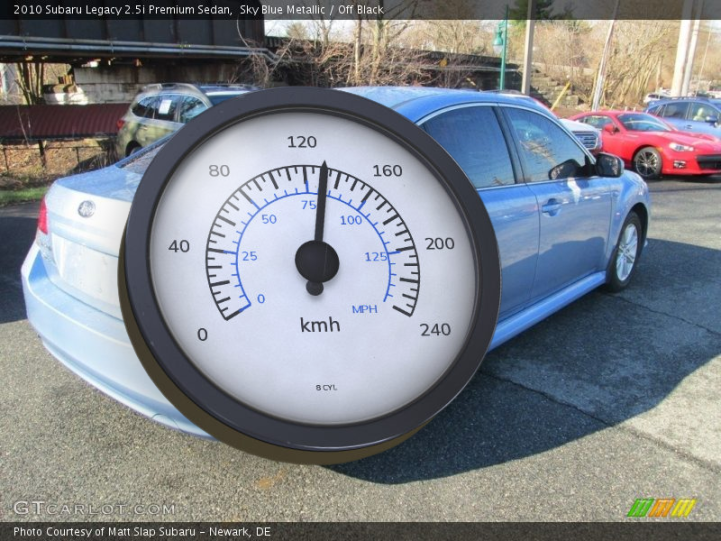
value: 130km/h
